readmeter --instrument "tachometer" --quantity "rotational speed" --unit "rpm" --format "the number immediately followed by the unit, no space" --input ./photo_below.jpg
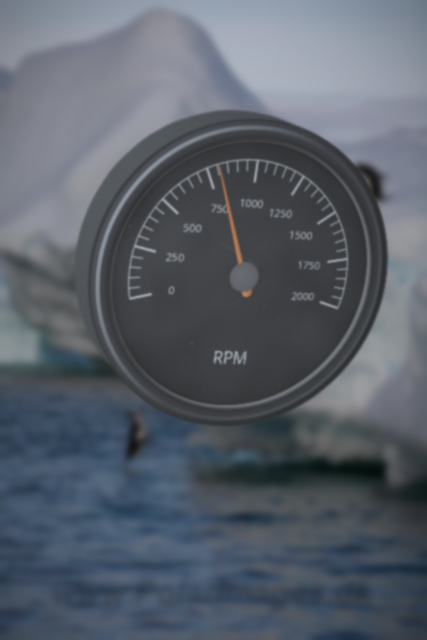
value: 800rpm
